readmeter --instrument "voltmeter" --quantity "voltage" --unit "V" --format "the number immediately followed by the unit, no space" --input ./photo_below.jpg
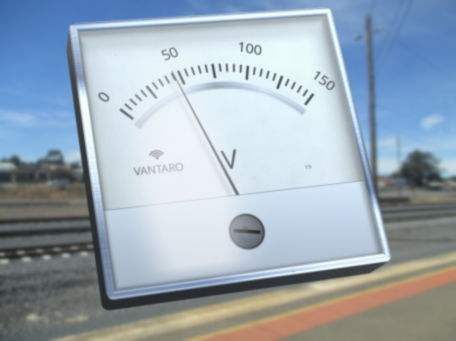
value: 45V
